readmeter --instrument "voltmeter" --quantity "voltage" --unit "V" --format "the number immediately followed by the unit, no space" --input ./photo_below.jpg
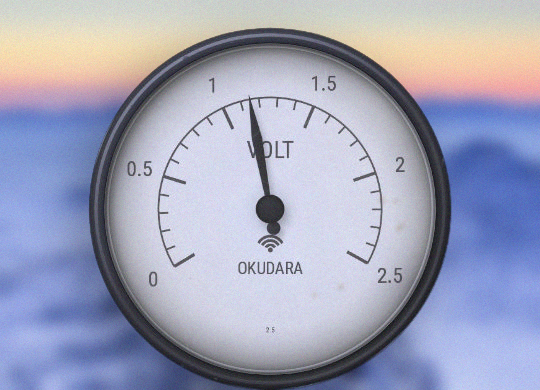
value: 1.15V
